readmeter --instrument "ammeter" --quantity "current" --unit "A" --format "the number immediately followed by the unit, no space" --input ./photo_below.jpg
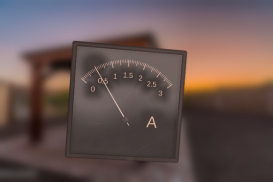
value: 0.5A
